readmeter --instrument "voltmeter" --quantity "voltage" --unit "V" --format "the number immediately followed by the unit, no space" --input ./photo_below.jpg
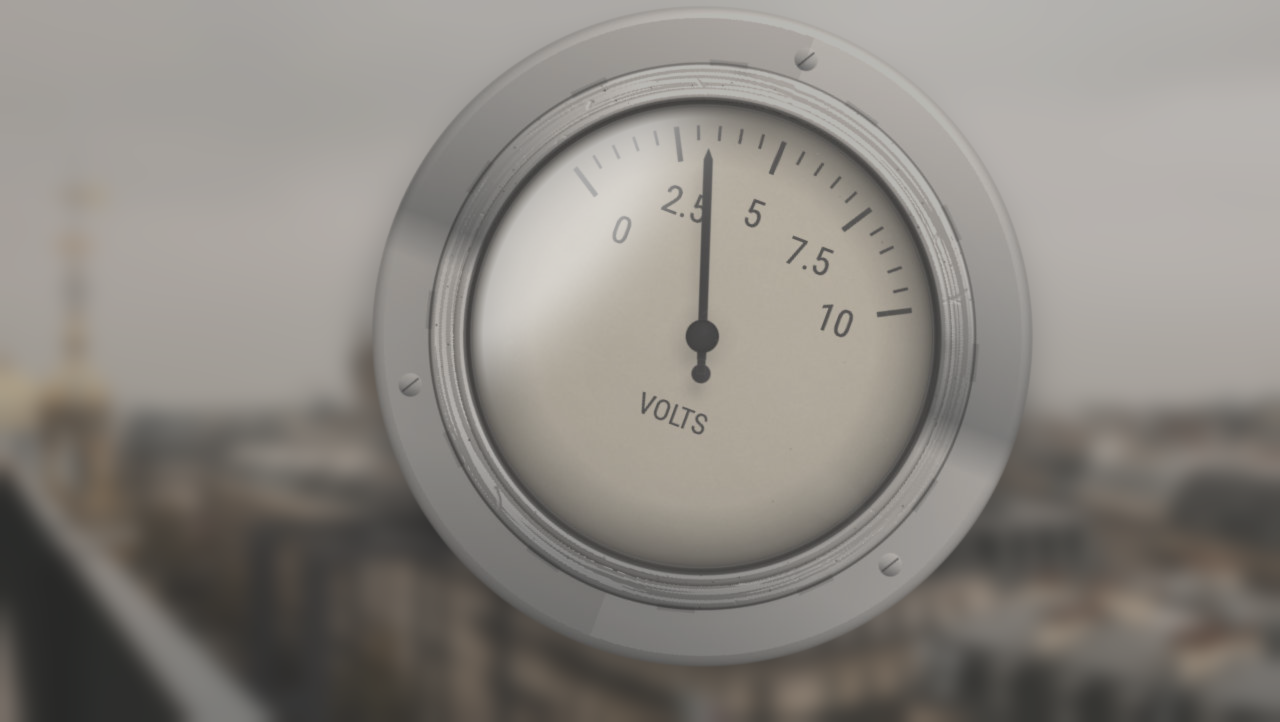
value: 3.25V
